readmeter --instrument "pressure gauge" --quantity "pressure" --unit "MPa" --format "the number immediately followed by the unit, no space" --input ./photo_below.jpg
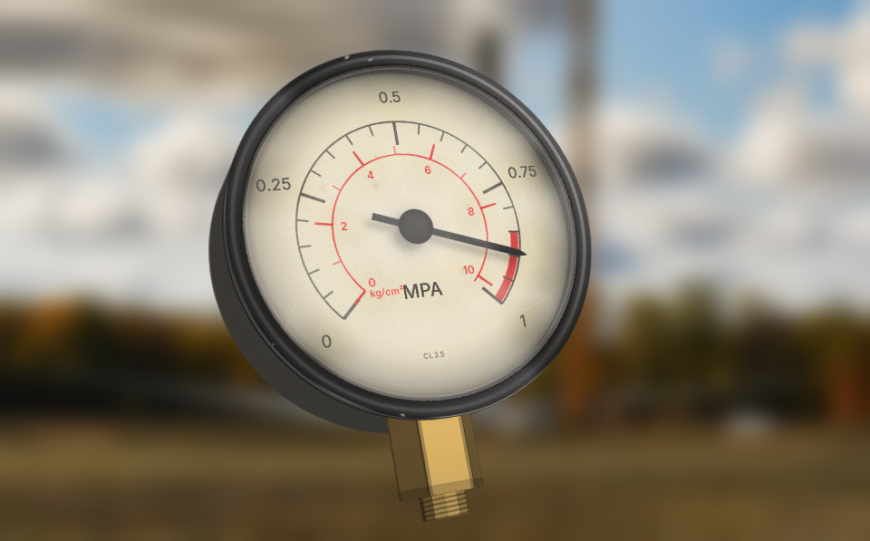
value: 0.9MPa
